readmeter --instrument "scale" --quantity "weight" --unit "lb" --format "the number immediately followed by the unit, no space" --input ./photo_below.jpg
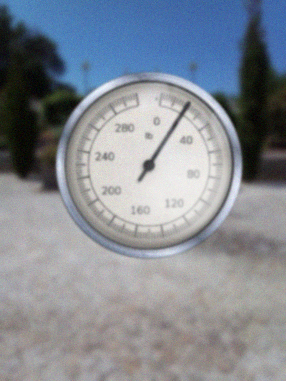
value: 20lb
